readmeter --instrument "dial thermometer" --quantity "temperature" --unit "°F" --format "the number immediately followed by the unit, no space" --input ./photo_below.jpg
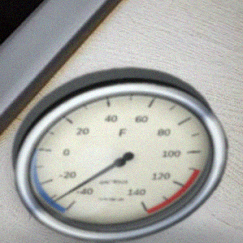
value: -30°F
